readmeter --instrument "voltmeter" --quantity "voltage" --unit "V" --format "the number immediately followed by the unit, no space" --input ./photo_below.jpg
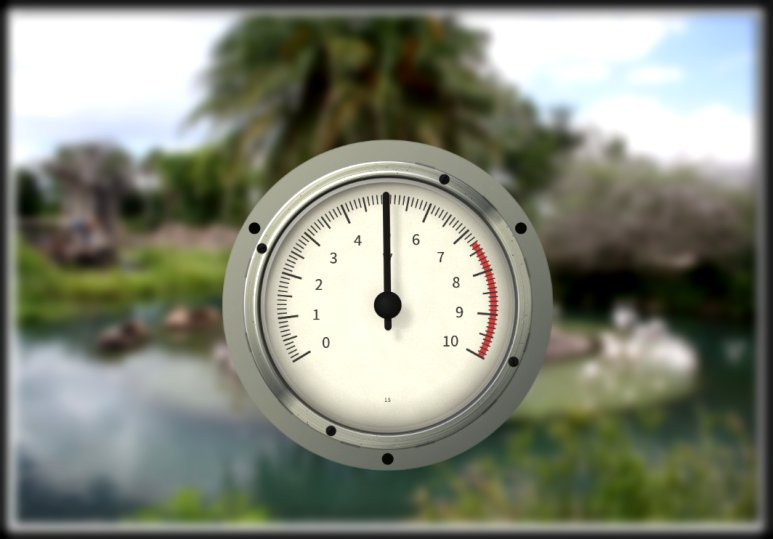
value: 5V
